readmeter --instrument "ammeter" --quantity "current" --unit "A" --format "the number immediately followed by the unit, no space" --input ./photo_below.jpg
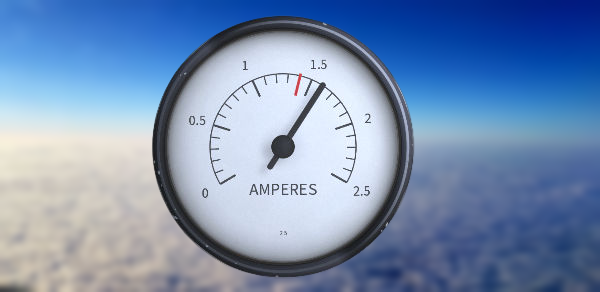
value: 1.6A
